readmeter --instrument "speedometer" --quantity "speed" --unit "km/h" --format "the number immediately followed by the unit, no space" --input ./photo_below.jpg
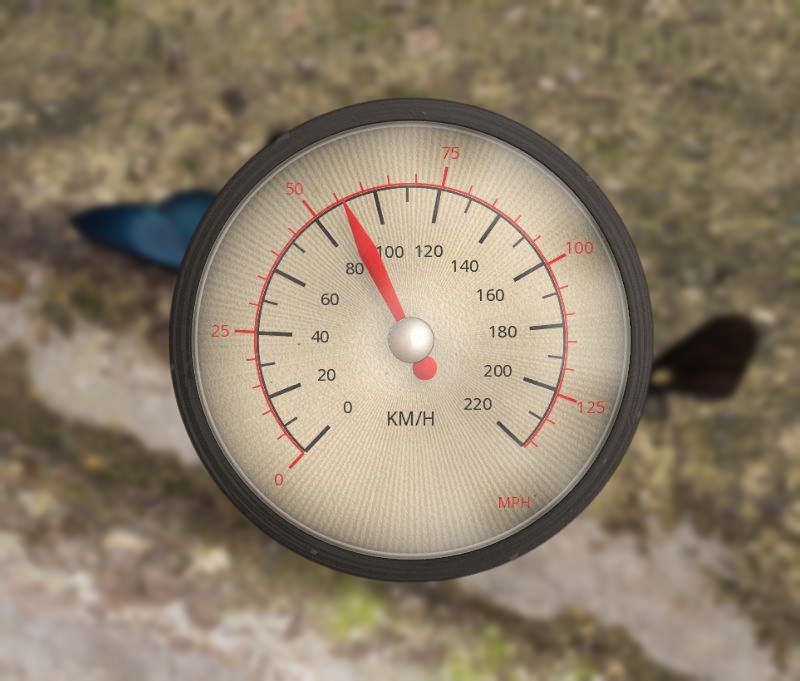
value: 90km/h
